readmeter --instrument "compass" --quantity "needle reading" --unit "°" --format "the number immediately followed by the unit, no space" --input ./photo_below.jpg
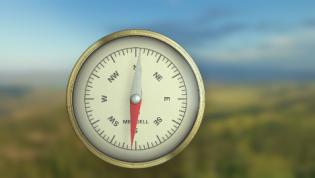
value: 185°
